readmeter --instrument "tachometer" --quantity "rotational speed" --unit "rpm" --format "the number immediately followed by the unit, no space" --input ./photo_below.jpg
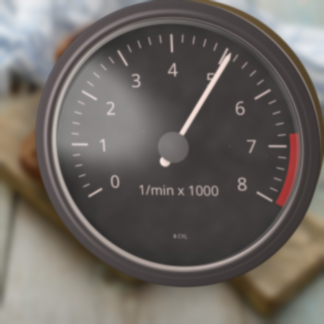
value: 5100rpm
